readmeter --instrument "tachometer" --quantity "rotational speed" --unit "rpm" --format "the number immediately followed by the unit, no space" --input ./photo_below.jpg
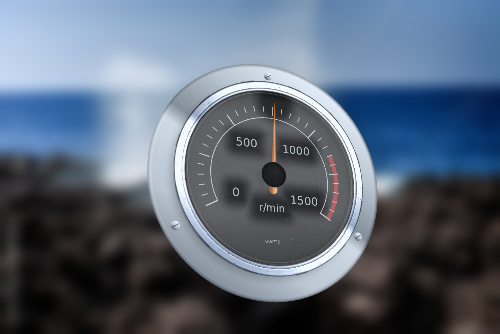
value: 750rpm
